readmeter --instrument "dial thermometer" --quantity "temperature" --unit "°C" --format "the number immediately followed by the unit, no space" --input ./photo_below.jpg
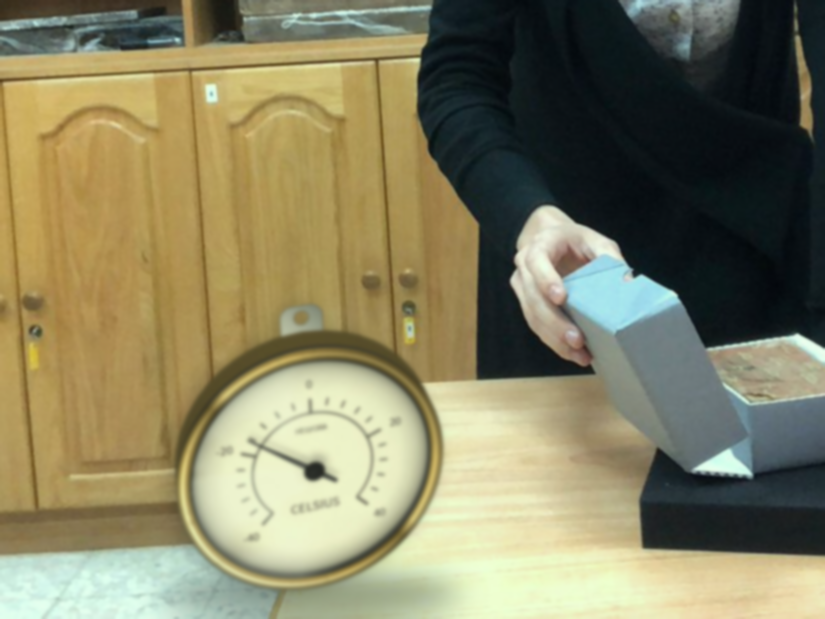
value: -16°C
